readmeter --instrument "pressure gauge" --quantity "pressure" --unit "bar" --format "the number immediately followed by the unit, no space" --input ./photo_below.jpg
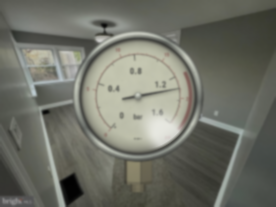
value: 1.3bar
